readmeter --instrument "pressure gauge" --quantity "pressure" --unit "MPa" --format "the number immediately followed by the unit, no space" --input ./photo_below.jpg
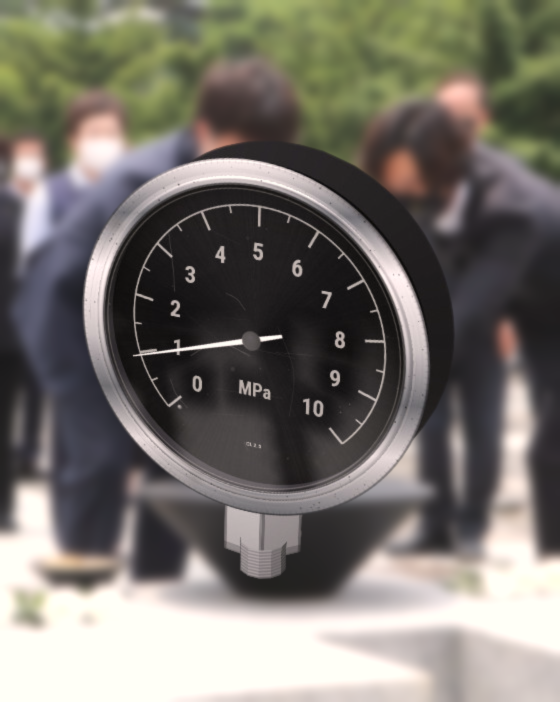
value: 1MPa
